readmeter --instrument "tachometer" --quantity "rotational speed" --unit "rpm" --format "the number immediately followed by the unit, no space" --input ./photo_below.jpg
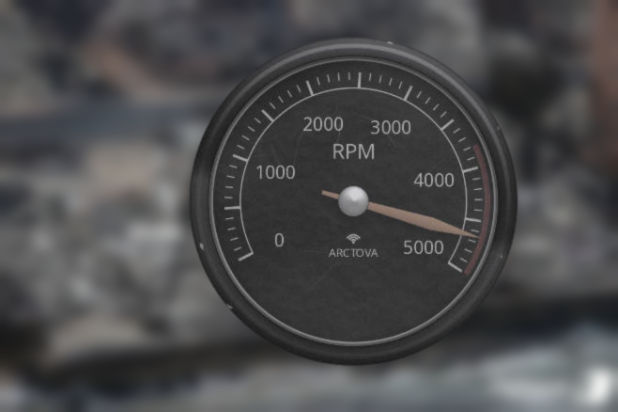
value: 4650rpm
